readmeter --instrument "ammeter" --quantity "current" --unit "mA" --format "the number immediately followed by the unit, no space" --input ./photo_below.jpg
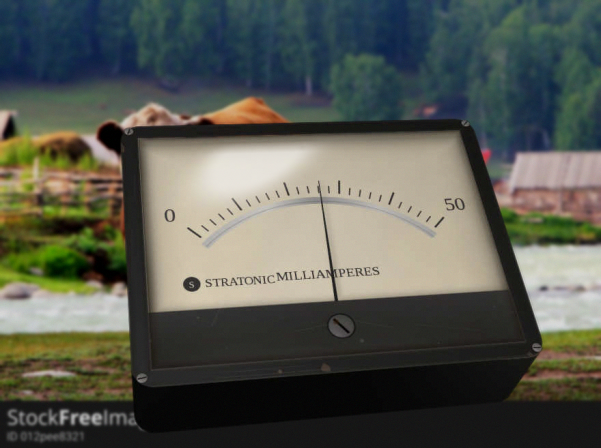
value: 26mA
